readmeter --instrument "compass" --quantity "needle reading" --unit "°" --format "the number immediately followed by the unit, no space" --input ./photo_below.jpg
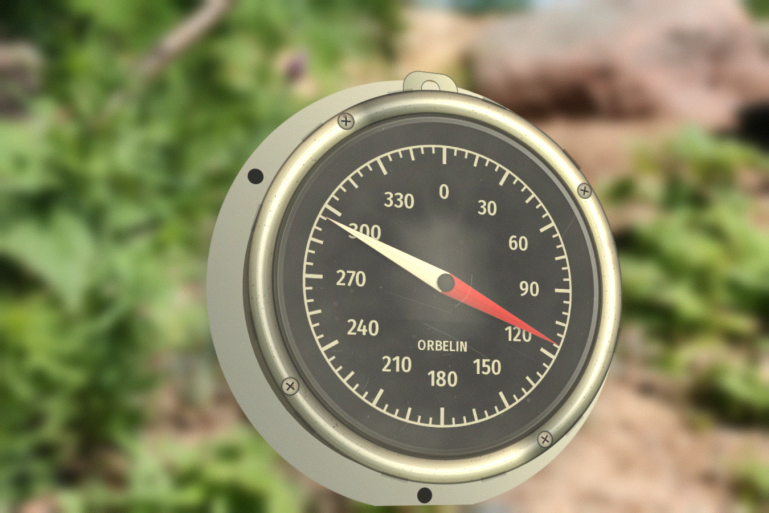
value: 115°
